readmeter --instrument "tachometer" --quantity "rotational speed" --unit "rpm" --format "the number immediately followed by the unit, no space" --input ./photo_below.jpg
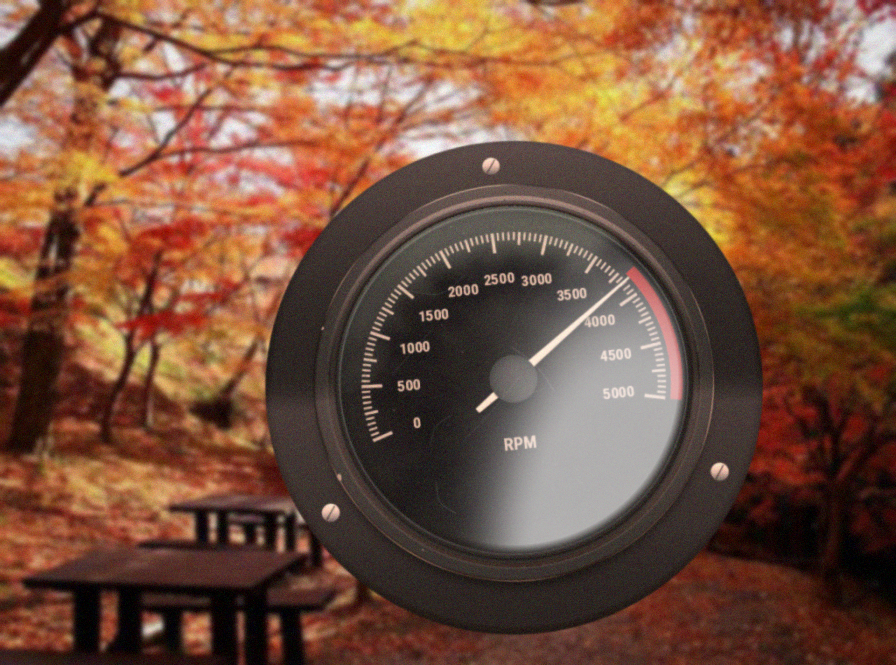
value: 3850rpm
